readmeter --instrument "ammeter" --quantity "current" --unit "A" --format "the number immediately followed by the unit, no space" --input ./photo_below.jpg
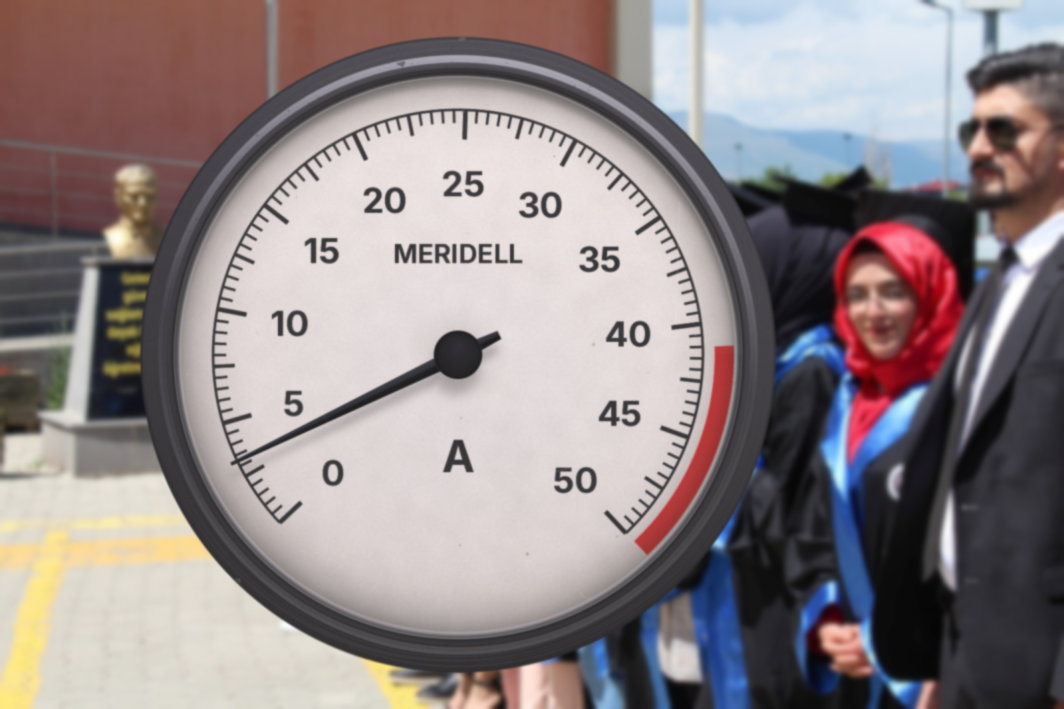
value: 3.25A
